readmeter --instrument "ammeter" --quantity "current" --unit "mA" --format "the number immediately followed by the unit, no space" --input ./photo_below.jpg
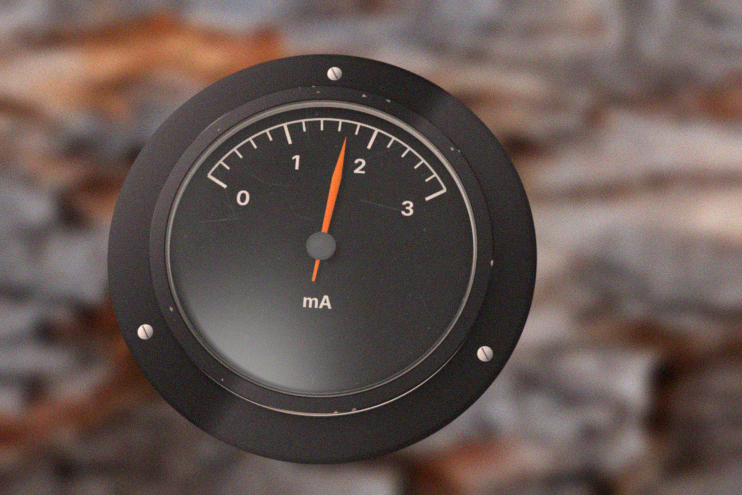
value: 1.7mA
